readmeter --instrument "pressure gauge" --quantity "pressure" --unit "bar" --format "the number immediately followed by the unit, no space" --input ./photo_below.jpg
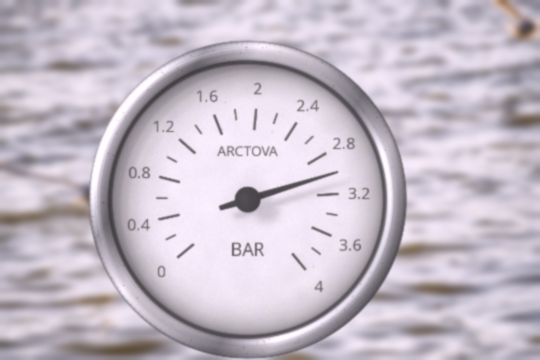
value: 3bar
